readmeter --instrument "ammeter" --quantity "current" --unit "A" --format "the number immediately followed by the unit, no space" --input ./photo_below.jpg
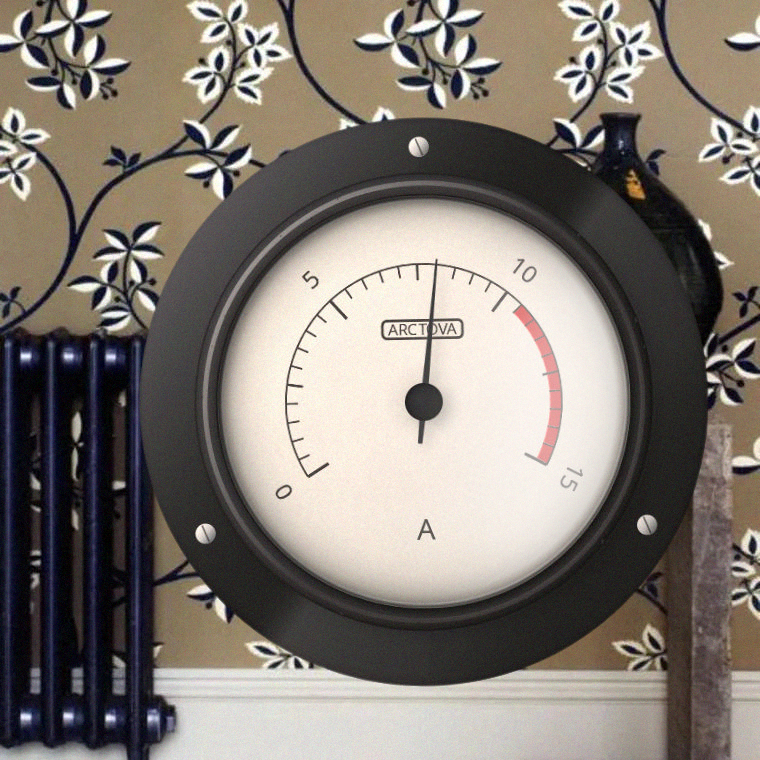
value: 8A
